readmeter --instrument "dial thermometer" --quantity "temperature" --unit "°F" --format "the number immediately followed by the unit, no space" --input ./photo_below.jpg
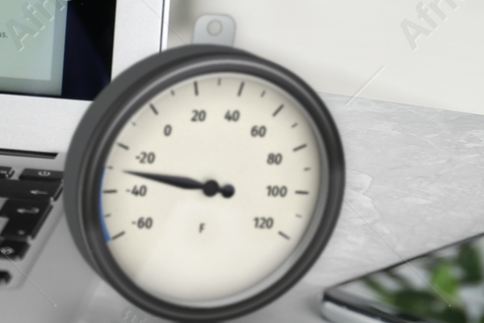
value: -30°F
